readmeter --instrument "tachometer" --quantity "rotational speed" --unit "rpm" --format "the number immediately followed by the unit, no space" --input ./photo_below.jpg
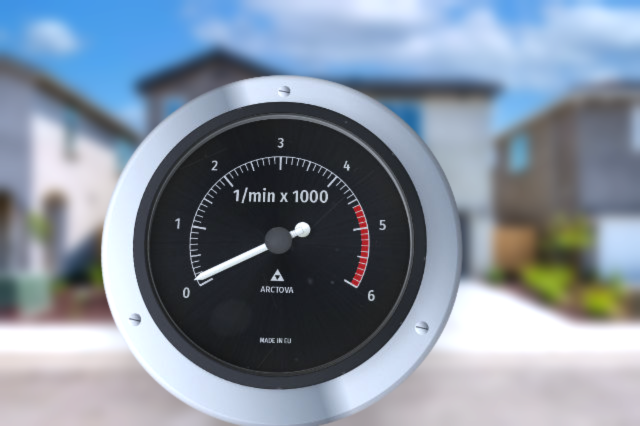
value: 100rpm
